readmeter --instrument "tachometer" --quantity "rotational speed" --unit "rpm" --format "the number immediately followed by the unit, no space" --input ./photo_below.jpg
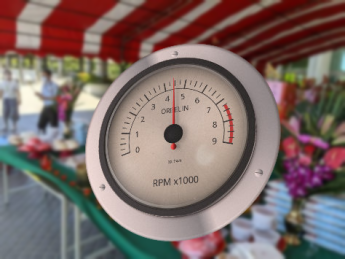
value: 4500rpm
